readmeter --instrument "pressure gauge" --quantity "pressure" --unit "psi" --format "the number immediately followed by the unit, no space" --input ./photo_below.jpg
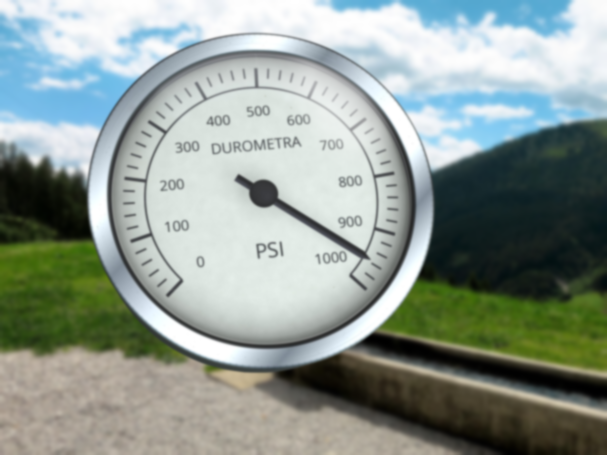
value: 960psi
